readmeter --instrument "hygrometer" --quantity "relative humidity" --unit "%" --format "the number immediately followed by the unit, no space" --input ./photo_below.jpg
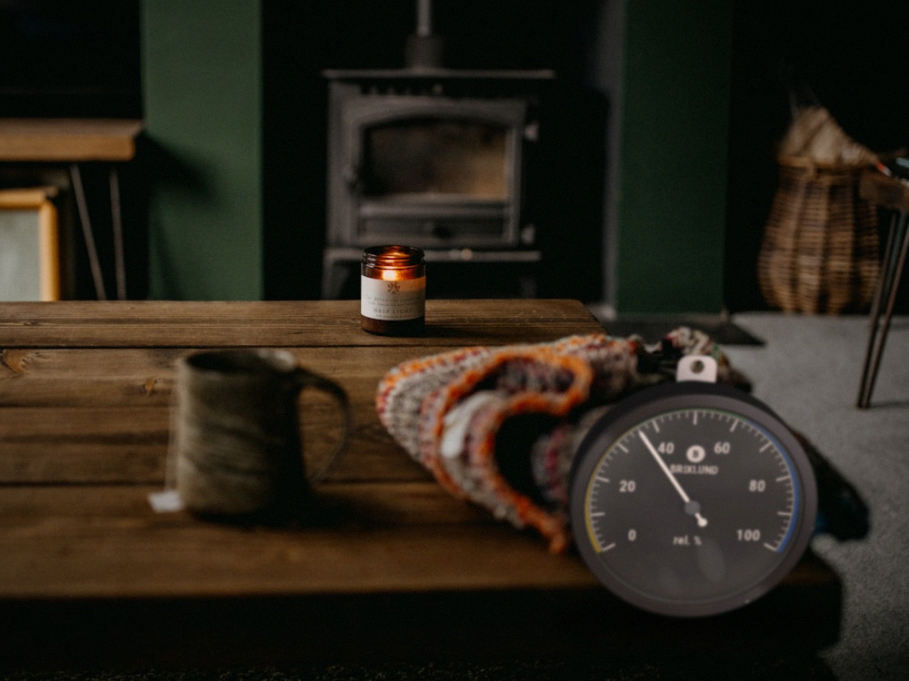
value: 36%
